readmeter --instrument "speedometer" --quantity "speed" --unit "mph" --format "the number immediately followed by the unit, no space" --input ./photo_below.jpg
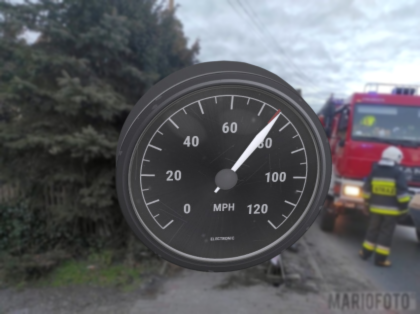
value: 75mph
